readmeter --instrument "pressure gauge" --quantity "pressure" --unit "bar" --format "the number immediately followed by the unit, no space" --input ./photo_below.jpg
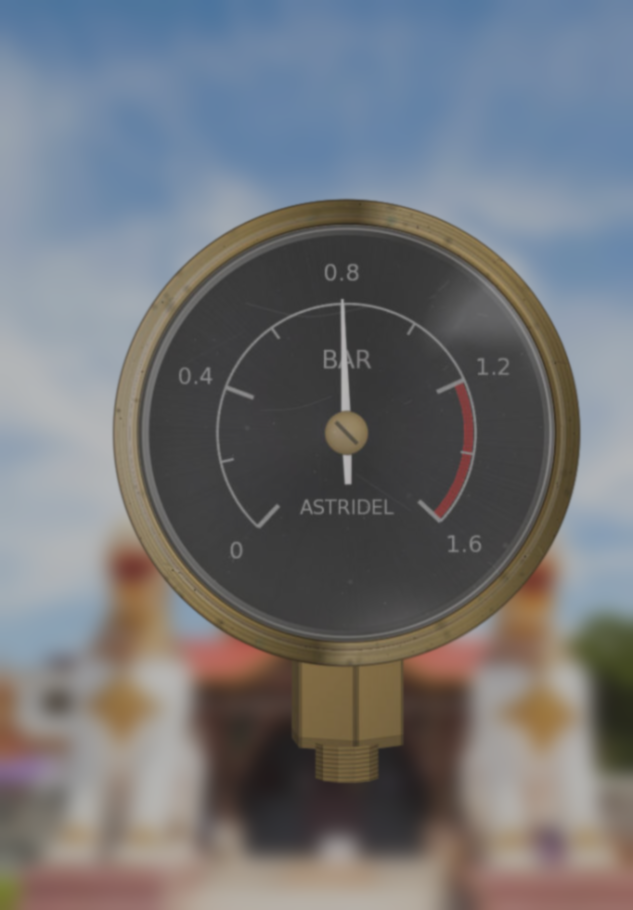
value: 0.8bar
